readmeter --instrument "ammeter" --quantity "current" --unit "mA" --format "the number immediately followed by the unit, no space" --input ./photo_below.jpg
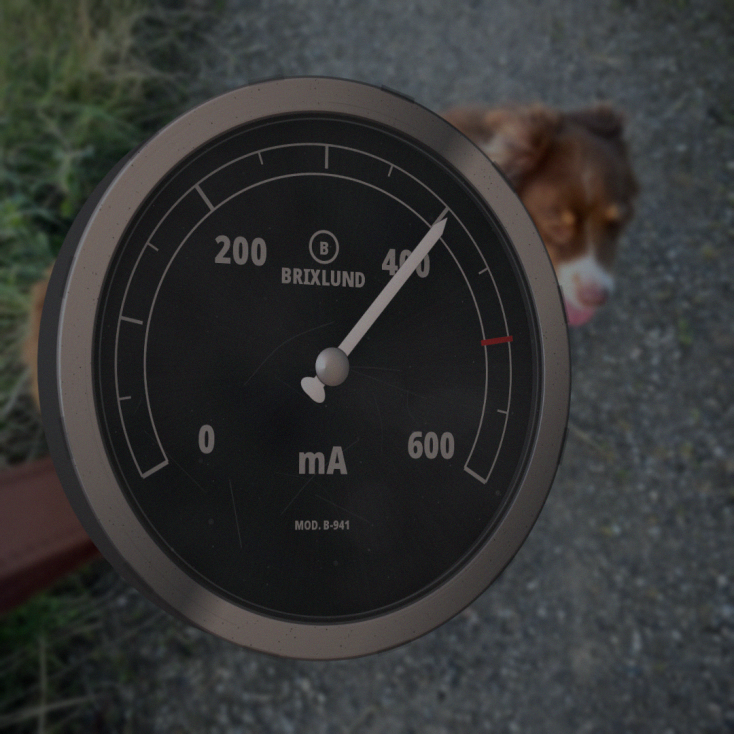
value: 400mA
